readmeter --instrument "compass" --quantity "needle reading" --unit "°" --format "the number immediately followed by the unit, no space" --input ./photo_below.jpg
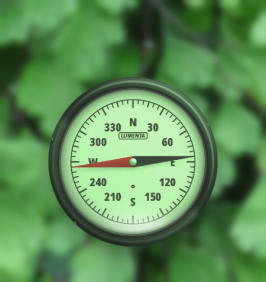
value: 265°
